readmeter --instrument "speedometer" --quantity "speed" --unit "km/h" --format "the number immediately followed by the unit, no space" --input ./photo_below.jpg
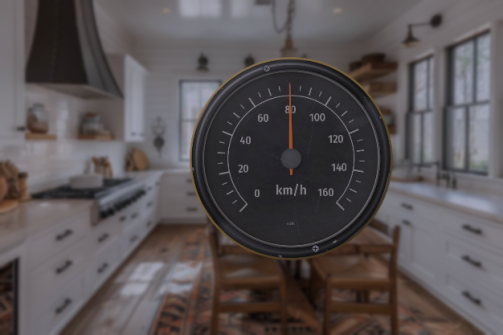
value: 80km/h
